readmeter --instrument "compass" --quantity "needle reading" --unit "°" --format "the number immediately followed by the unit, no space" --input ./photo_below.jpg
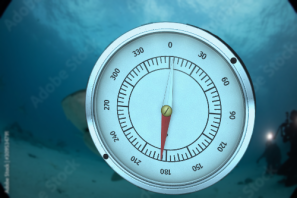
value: 185°
